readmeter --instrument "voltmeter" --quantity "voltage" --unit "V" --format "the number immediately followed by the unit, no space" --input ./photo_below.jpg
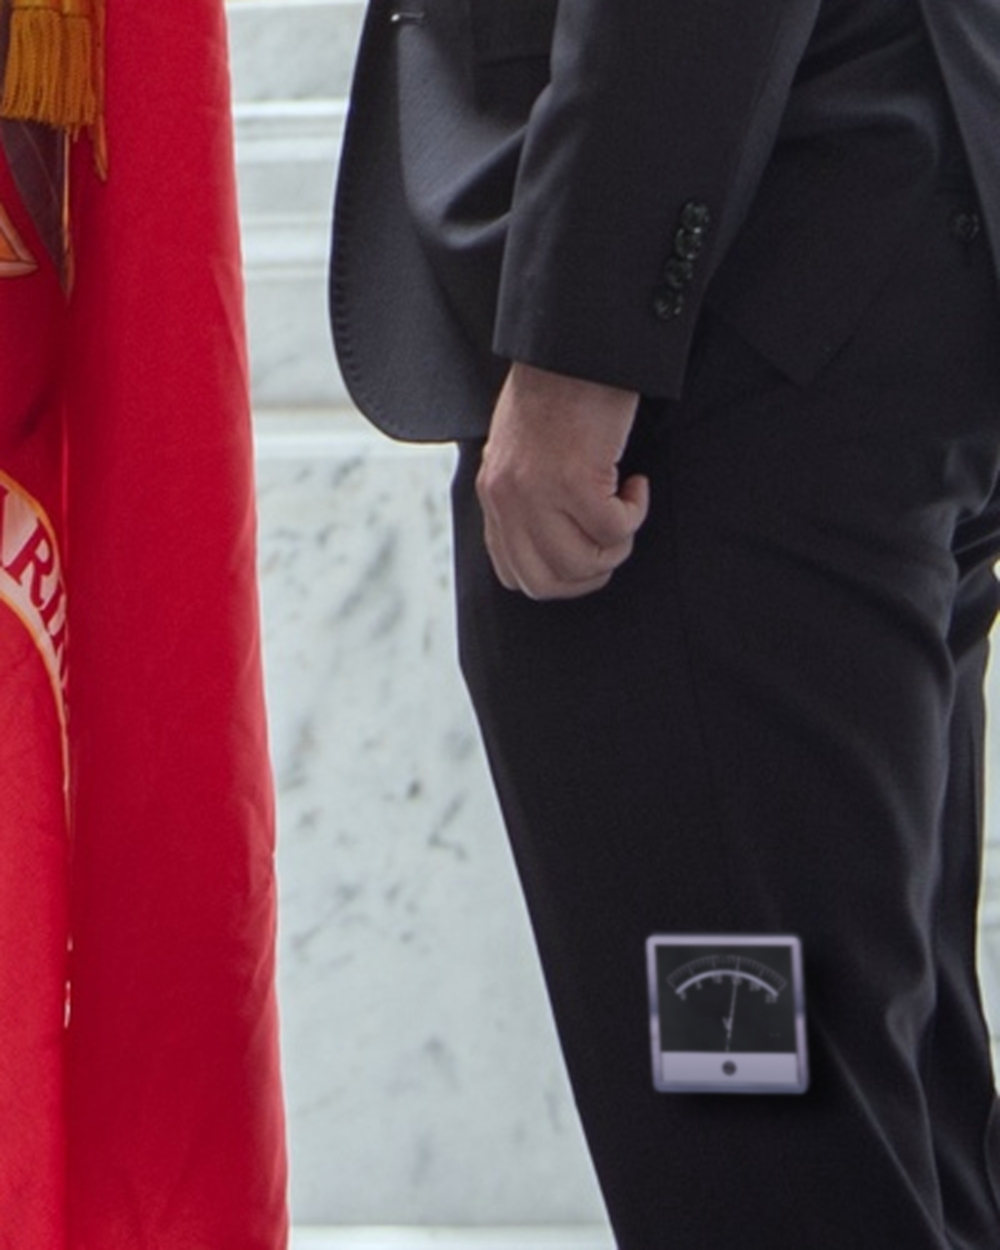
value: 15V
